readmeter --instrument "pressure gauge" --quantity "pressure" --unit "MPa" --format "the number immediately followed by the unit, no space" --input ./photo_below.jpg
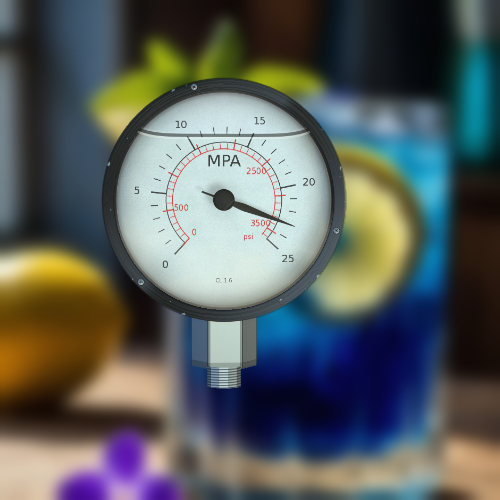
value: 23MPa
